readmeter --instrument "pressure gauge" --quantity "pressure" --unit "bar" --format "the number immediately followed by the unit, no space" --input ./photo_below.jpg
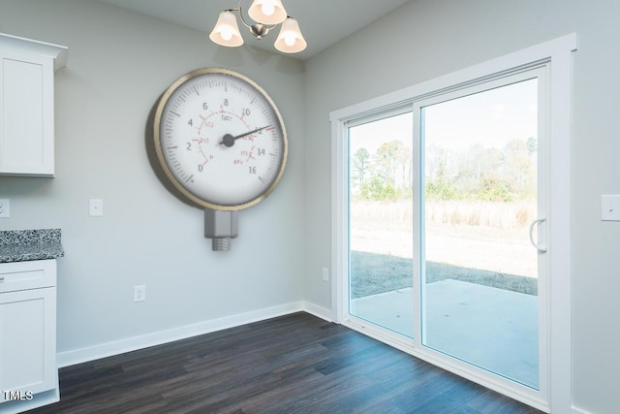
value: 12bar
